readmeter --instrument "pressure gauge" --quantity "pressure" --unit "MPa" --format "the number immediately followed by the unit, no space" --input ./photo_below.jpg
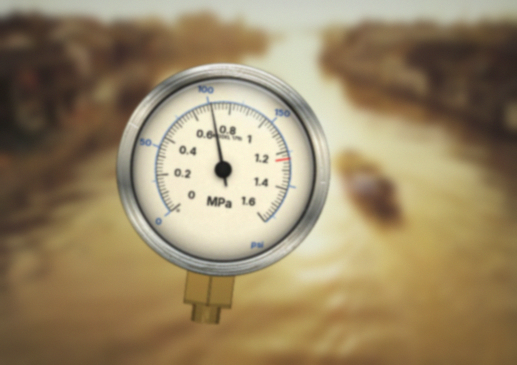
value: 0.7MPa
